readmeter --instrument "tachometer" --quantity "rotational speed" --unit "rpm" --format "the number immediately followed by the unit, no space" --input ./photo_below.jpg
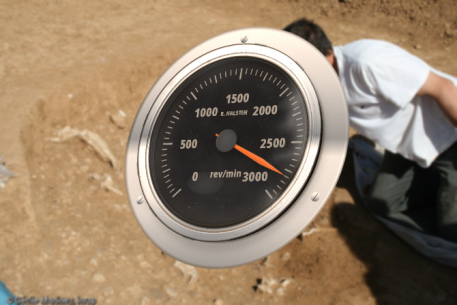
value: 2800rpm
